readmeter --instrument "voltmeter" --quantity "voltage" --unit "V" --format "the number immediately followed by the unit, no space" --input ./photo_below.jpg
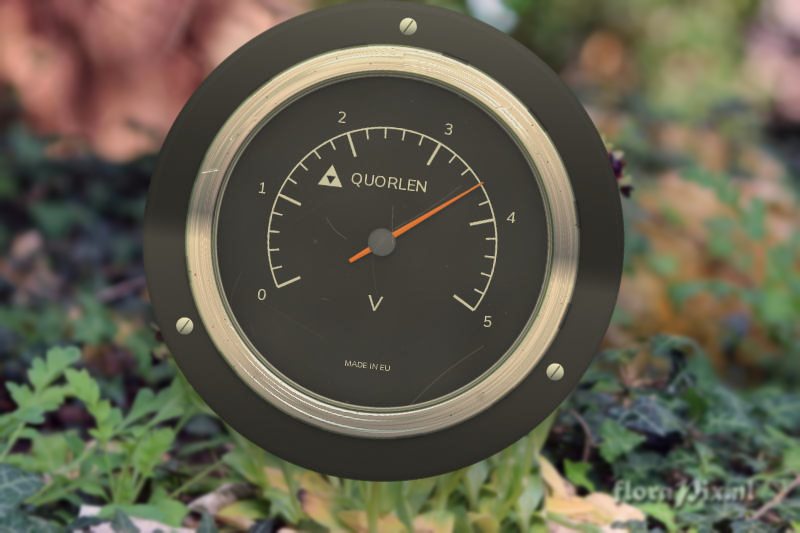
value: 3.6V
